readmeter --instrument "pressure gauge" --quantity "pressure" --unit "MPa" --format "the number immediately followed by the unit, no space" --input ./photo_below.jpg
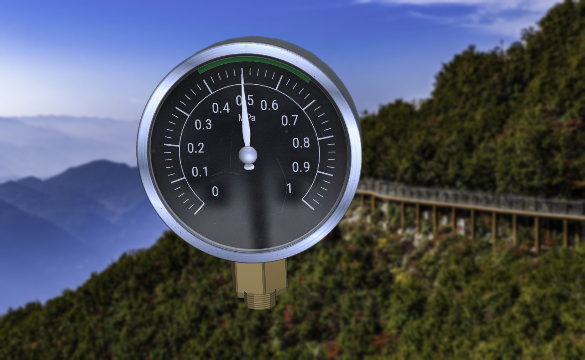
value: 0.5MPa
